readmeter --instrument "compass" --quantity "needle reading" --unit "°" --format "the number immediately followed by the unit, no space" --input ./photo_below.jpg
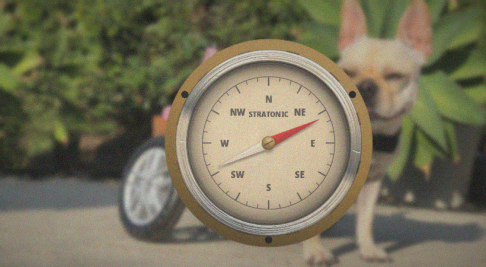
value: 65°
